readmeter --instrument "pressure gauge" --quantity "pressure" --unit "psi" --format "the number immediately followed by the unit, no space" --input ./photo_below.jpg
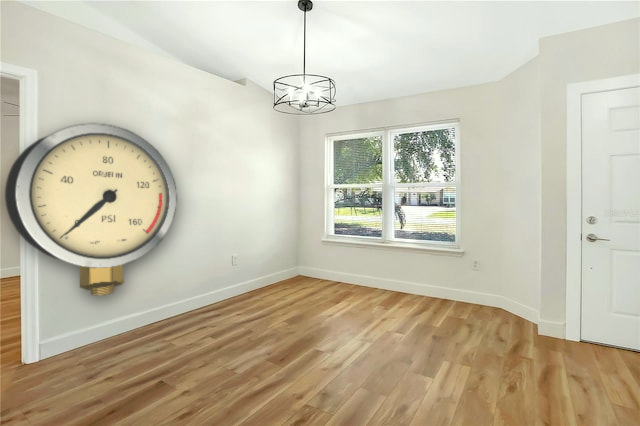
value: 0psi
